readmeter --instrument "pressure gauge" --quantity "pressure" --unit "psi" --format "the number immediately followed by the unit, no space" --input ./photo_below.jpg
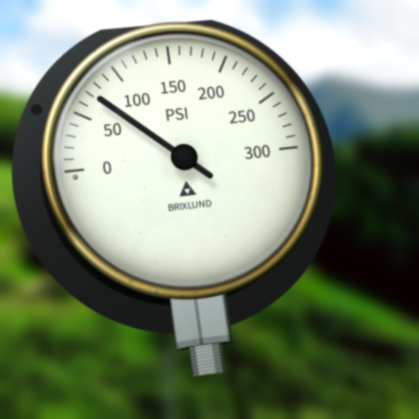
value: 70psi
